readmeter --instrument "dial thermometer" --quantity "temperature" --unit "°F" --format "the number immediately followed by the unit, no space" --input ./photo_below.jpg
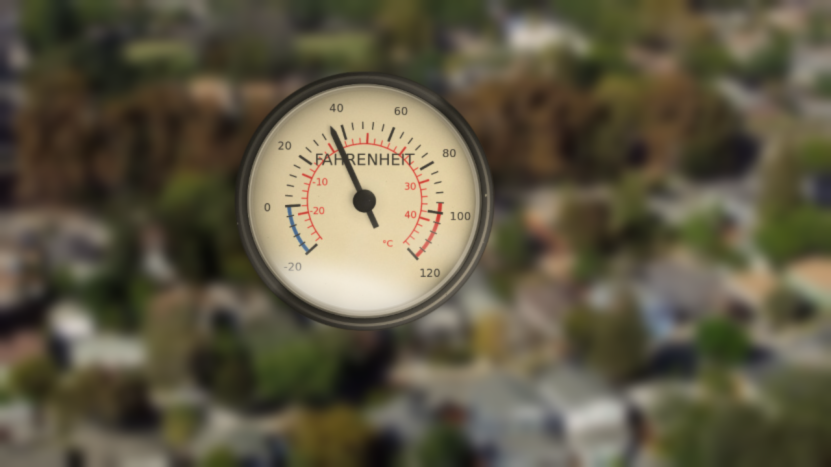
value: 36°F
